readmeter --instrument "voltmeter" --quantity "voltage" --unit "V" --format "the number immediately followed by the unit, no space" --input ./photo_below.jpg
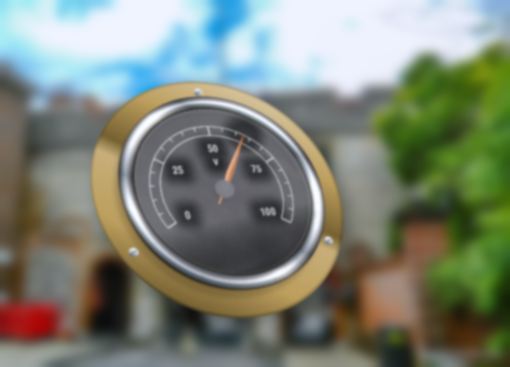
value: 62.5V
